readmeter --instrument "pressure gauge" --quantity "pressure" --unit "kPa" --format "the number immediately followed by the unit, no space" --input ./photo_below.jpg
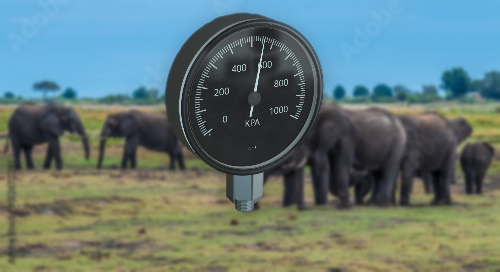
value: 550kPa
